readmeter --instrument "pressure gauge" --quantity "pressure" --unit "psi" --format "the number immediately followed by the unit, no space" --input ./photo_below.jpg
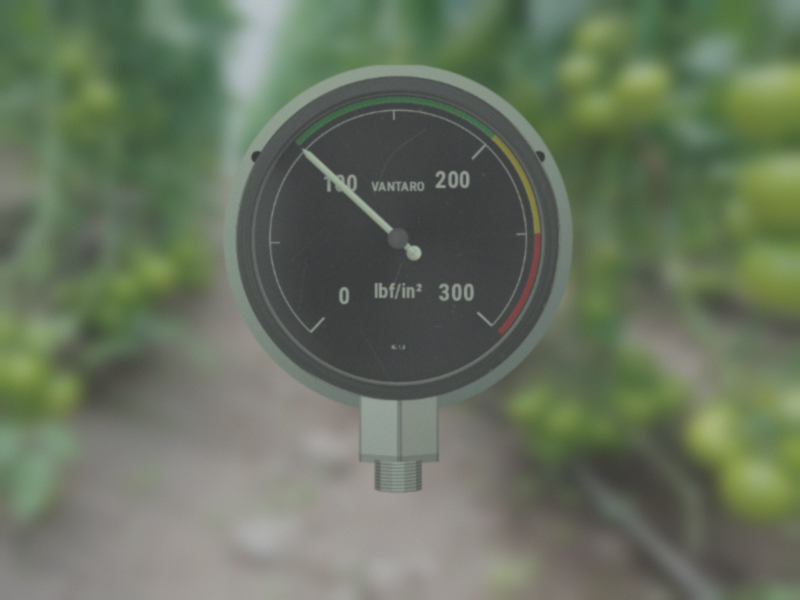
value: 100psi
